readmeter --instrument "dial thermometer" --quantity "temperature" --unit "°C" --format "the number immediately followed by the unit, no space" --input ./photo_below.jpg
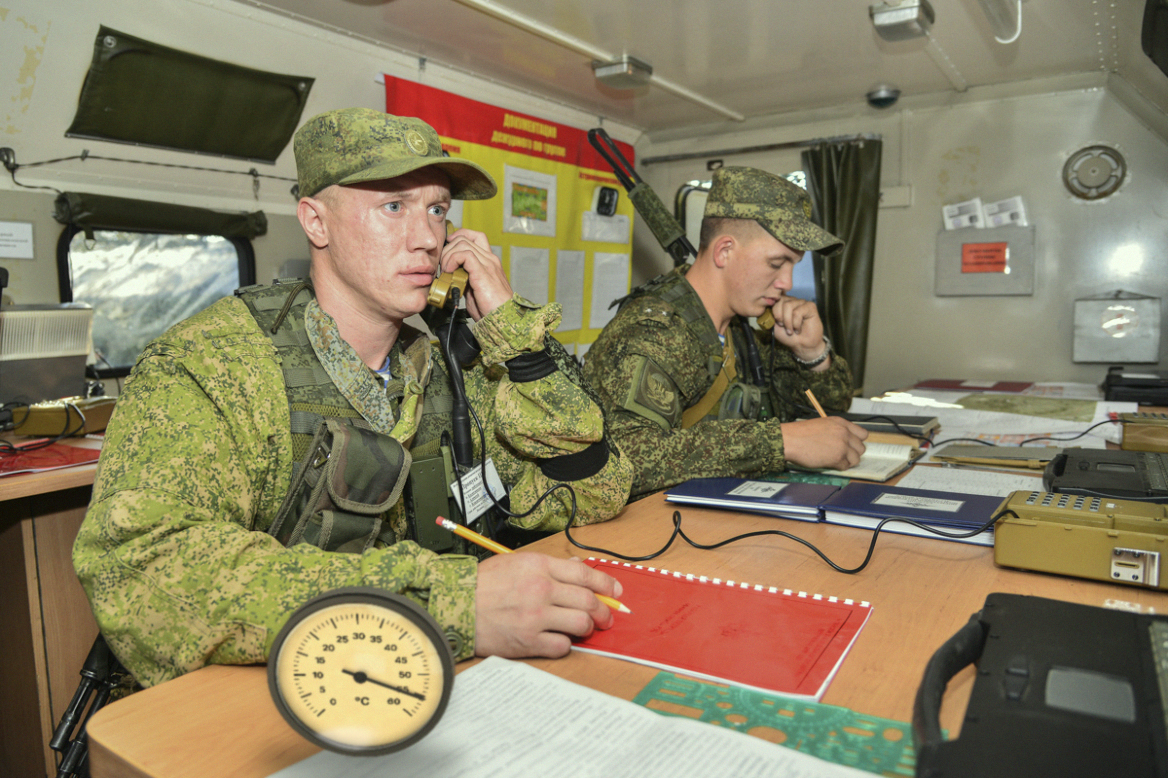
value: 55°C
